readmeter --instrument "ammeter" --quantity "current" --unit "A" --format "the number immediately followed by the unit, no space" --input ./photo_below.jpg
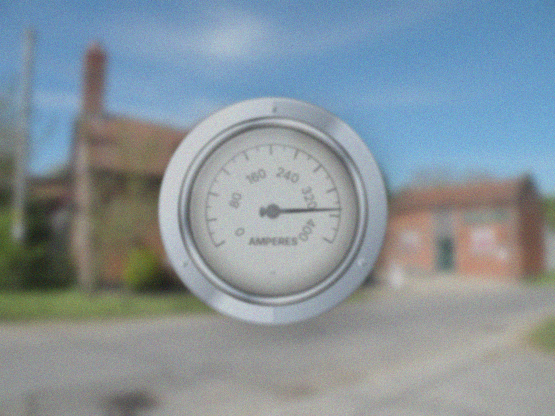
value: 350A
